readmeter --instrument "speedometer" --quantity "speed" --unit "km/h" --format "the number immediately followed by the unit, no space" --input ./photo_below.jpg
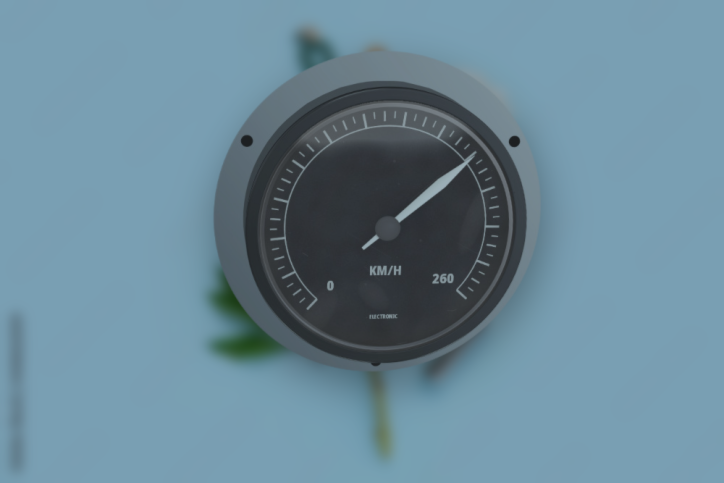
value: 180km/h
